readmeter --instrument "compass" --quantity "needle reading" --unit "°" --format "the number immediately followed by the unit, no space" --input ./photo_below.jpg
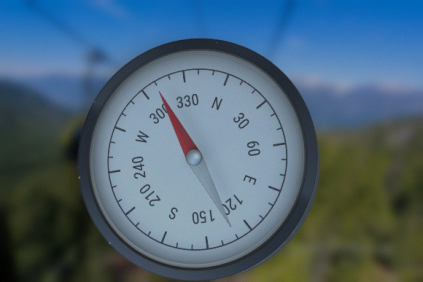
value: 310°
